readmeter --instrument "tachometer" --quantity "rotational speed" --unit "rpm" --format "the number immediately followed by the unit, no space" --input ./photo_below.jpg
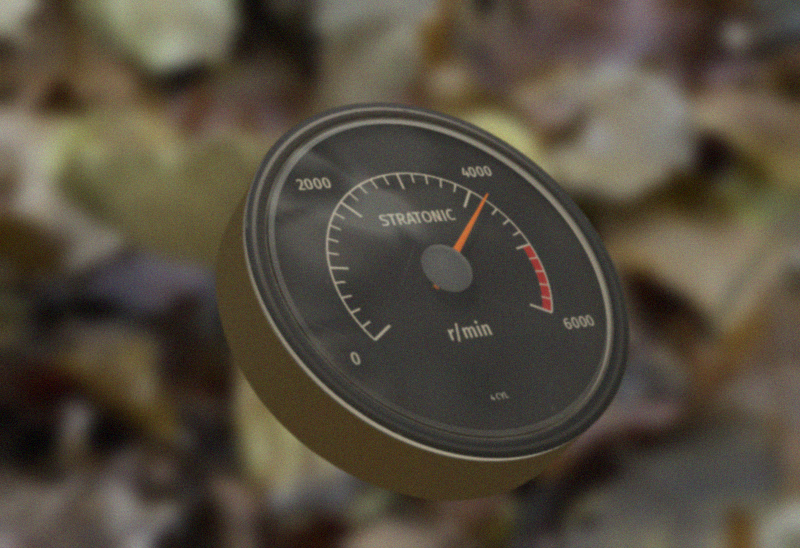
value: 4200rpm
